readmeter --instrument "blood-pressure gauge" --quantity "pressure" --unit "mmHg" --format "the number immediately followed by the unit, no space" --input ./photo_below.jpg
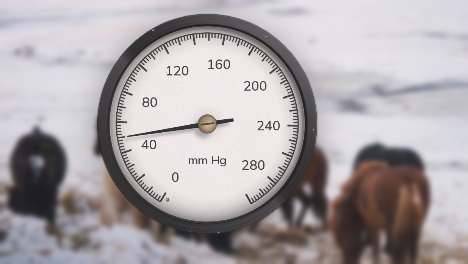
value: 50mmHg
